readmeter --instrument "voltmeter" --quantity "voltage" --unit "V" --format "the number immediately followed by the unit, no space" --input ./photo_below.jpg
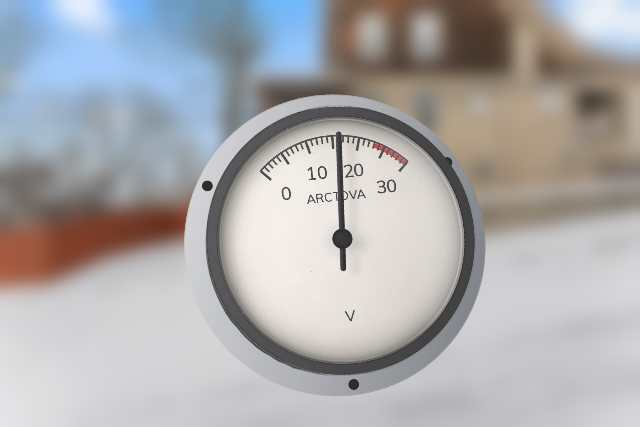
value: 16V
